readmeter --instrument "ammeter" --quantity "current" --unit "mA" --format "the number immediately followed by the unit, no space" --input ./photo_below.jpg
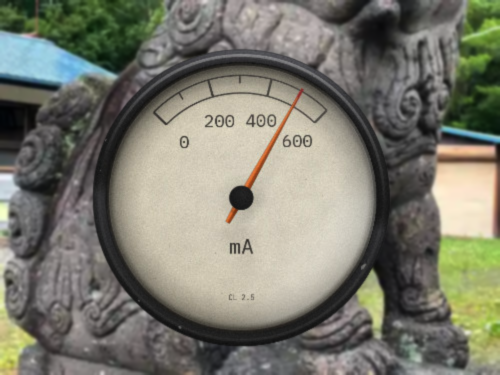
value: 500mA
